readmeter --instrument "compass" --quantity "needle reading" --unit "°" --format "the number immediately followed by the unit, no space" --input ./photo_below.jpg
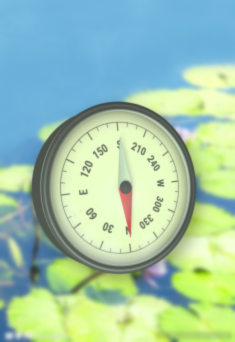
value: 0°
